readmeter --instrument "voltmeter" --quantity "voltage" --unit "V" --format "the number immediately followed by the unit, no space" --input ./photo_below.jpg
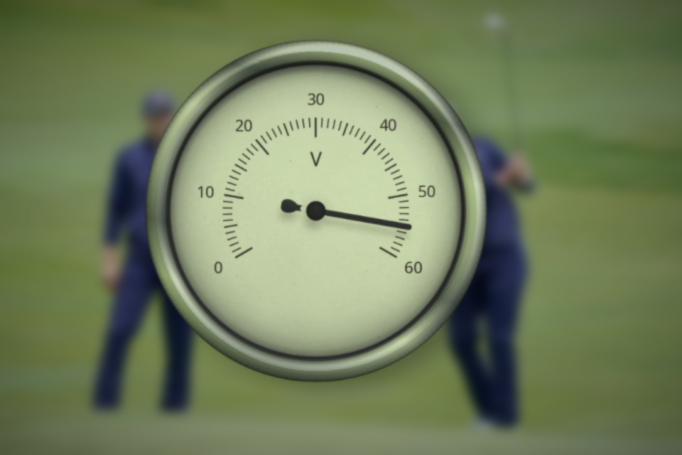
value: 55V
